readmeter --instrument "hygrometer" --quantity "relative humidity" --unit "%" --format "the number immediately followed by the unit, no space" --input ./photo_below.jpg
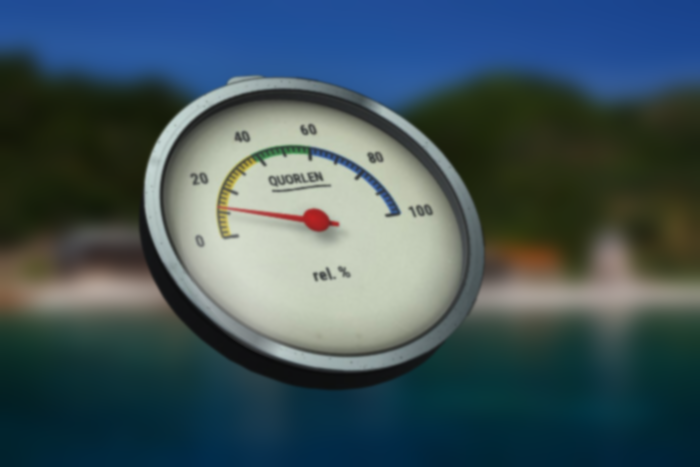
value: 10%
